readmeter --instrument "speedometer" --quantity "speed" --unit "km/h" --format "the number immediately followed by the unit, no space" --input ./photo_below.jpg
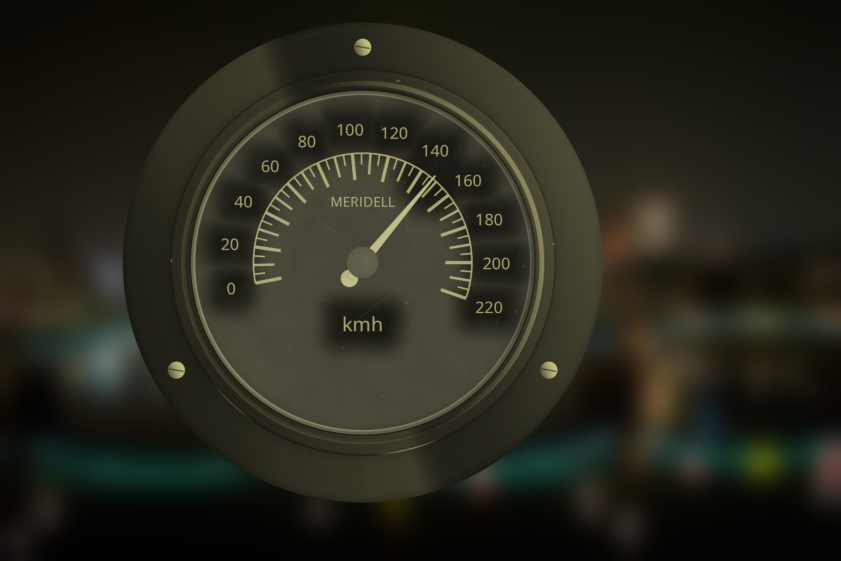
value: 147.5km/h
